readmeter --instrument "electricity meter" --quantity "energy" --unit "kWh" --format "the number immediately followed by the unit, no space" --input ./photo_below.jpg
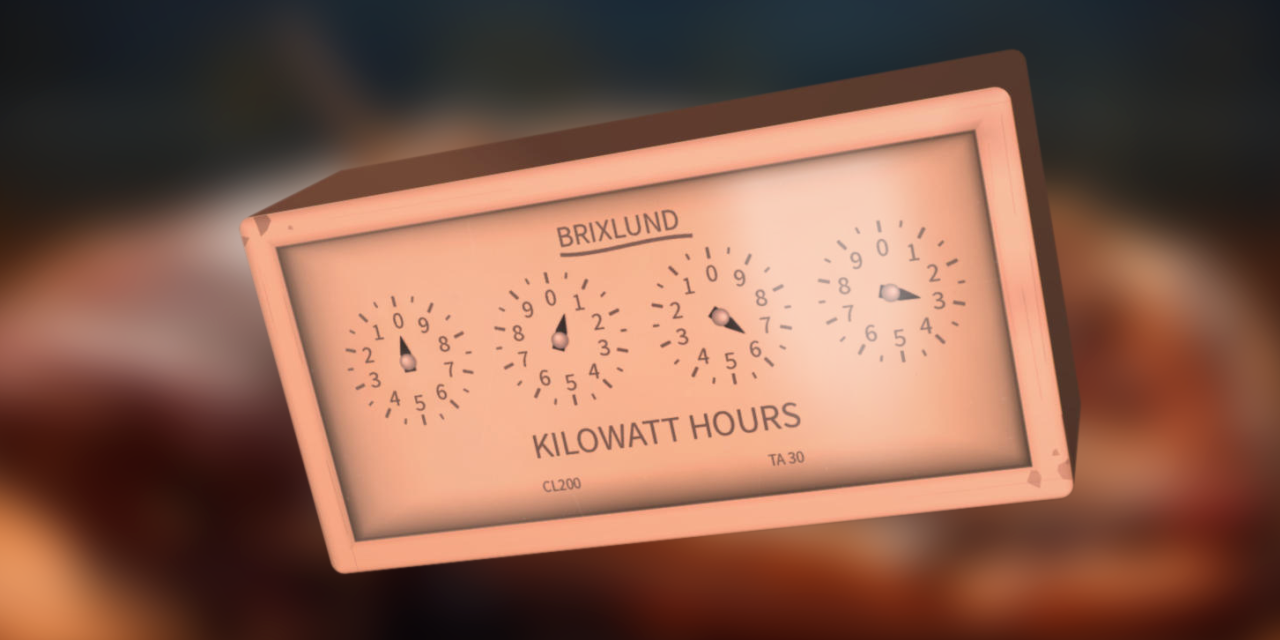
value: 63kWh
